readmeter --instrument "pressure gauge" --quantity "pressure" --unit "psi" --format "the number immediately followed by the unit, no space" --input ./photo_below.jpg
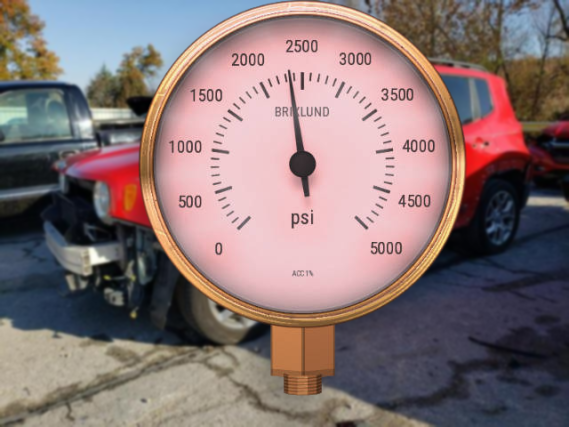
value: 2350psi
